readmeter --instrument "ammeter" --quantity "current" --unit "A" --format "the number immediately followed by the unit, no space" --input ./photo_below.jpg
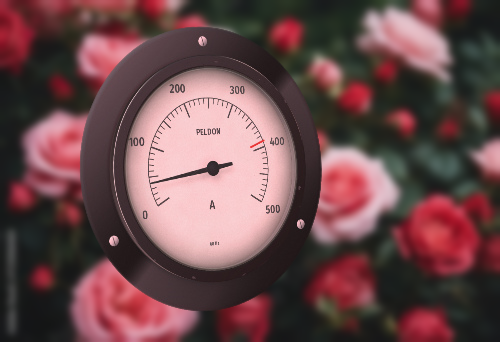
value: 40A
